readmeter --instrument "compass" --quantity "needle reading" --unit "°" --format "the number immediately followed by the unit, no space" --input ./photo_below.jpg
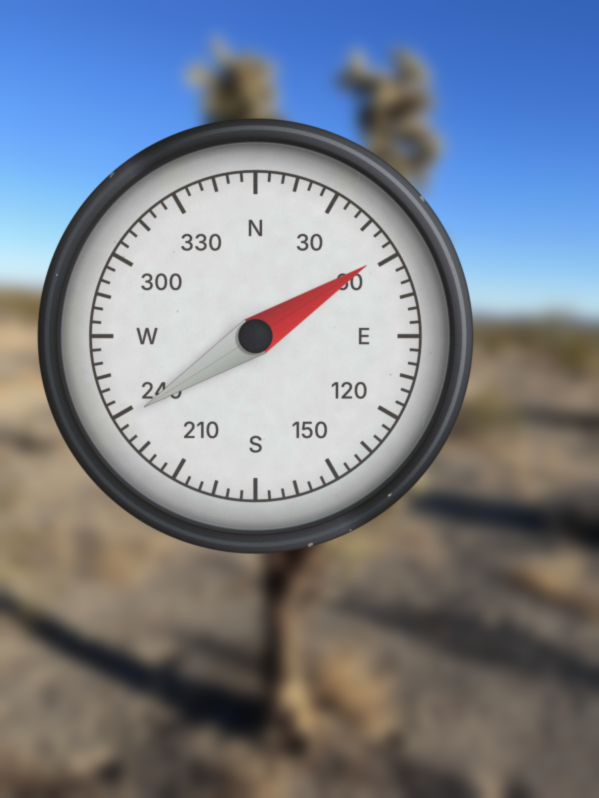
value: 57.5°
